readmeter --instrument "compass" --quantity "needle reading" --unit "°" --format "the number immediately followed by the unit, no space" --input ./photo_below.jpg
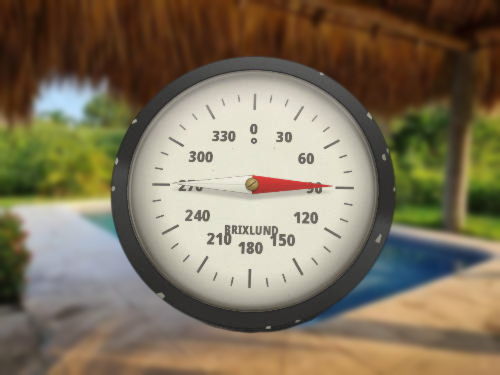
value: 90°
